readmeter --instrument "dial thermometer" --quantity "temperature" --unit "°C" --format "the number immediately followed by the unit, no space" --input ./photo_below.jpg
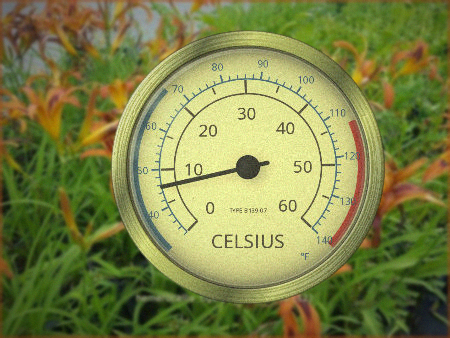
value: 7.5°C
